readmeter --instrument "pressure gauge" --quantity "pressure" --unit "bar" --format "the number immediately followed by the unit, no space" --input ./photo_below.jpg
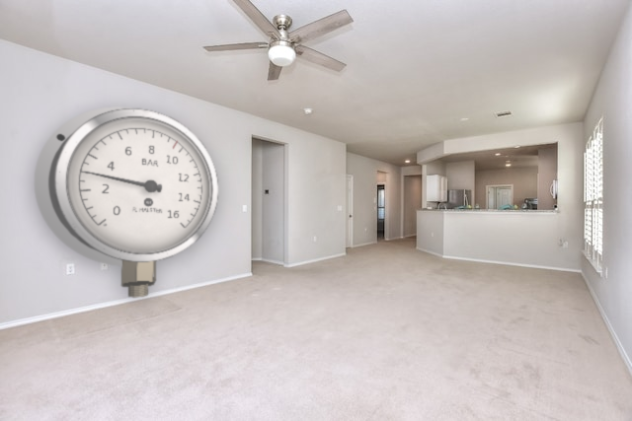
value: 3bar
